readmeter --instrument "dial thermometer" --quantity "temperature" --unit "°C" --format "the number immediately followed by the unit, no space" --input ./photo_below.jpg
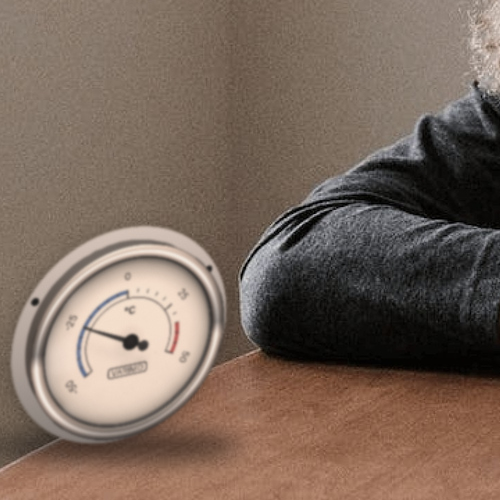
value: -25°C
